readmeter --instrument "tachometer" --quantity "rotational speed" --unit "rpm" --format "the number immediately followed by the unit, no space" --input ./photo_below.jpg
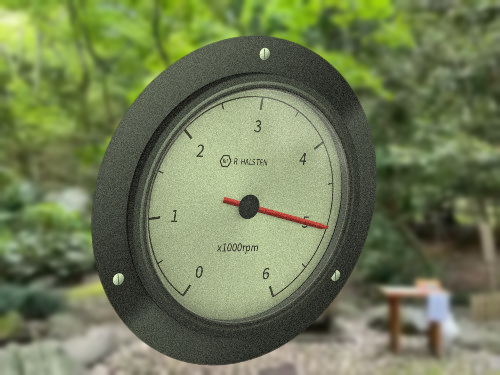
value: 5000rpm
